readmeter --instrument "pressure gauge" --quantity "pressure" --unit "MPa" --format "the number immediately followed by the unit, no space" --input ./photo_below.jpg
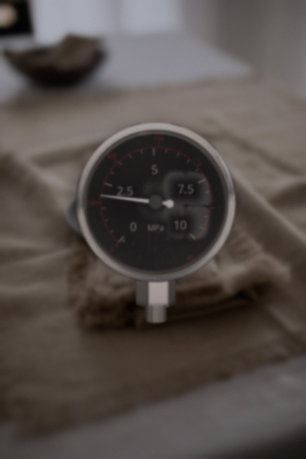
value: 2MPa
